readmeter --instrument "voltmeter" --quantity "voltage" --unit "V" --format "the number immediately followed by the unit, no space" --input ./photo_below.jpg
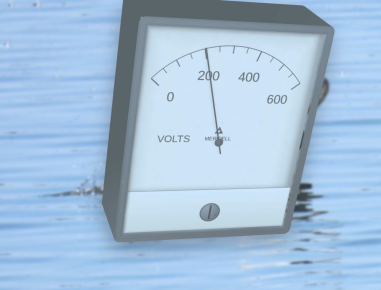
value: 200V
